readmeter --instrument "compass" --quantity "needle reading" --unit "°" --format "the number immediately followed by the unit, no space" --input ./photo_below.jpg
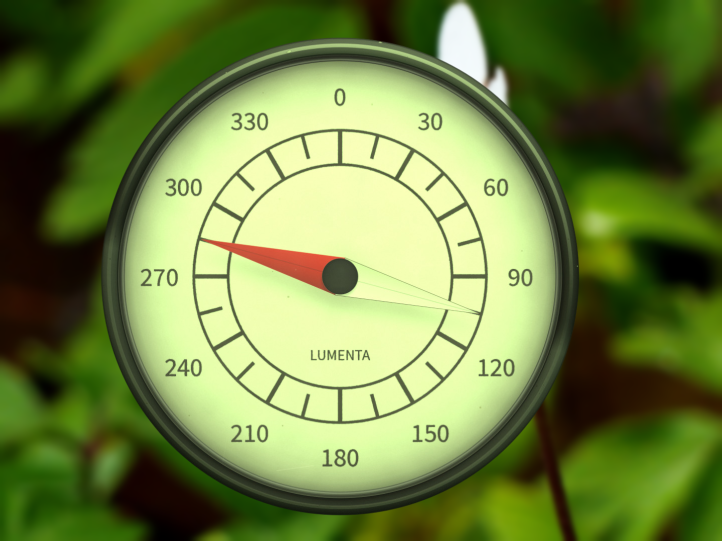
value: 285°
